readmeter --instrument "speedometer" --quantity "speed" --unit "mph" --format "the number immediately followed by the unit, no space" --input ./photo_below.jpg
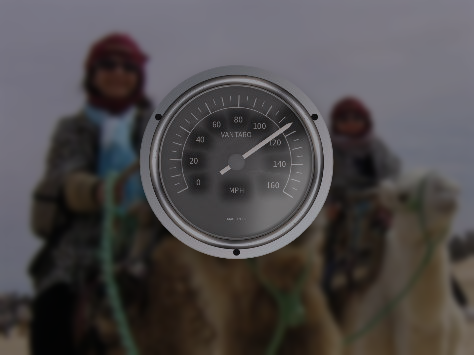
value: 115mph
